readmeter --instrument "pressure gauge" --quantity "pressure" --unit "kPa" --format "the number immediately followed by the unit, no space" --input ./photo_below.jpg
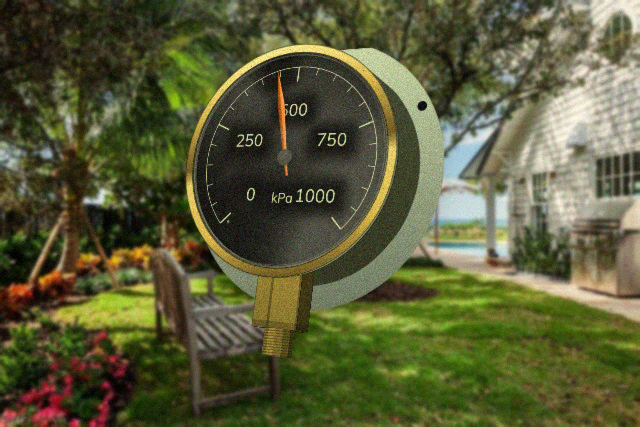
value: 450kPa
